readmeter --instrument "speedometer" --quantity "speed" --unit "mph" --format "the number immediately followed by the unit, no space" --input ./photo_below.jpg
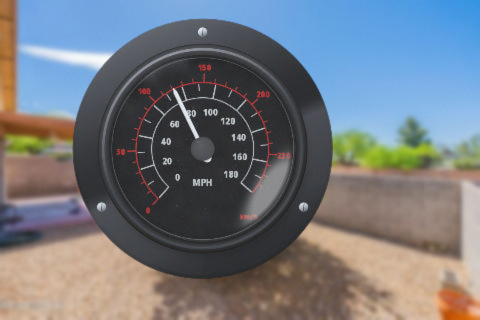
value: 75mph
